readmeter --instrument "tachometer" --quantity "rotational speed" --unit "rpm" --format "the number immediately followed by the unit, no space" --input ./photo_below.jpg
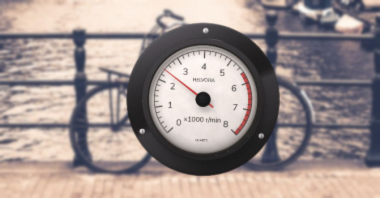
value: 2400rpm
